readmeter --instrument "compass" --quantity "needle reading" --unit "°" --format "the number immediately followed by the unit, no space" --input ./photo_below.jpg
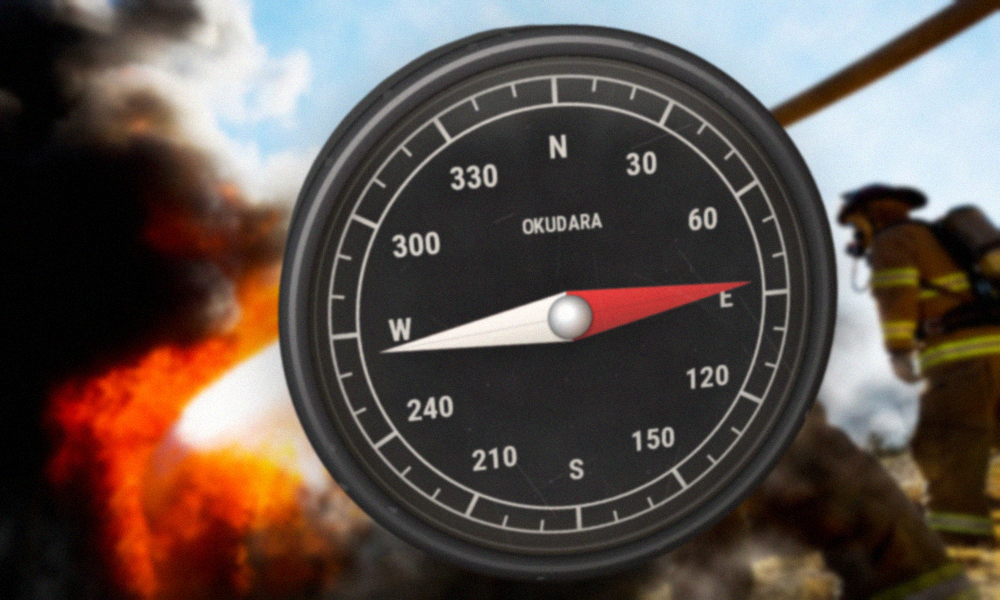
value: 85°
